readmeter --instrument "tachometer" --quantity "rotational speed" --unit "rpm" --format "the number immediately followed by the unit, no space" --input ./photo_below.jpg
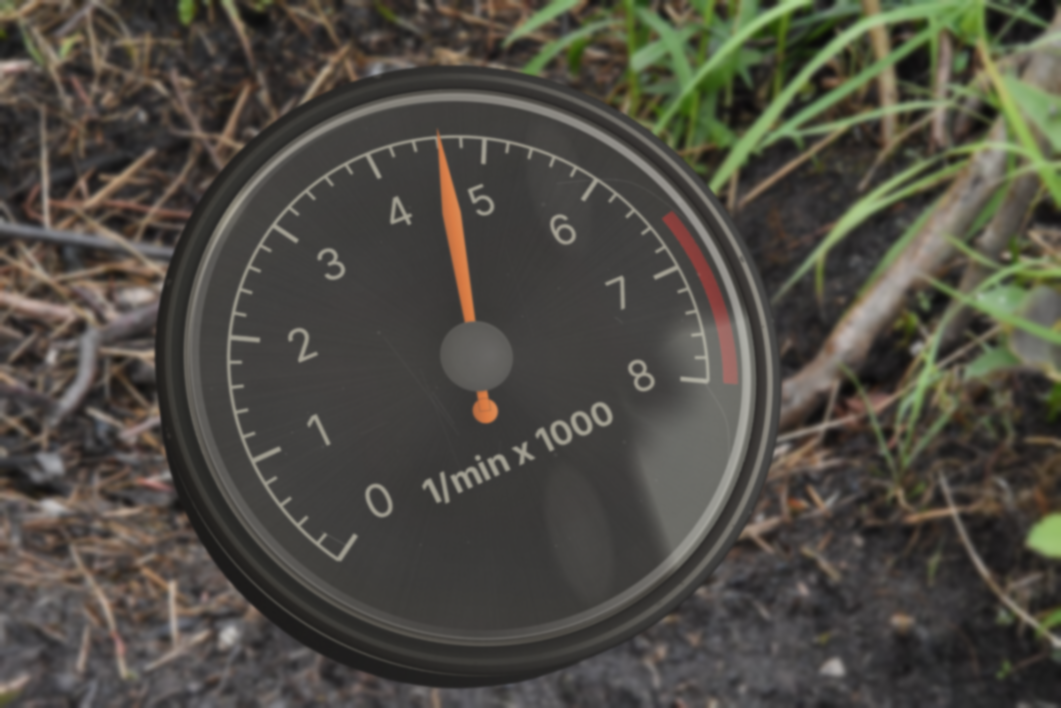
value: 4600rpm
